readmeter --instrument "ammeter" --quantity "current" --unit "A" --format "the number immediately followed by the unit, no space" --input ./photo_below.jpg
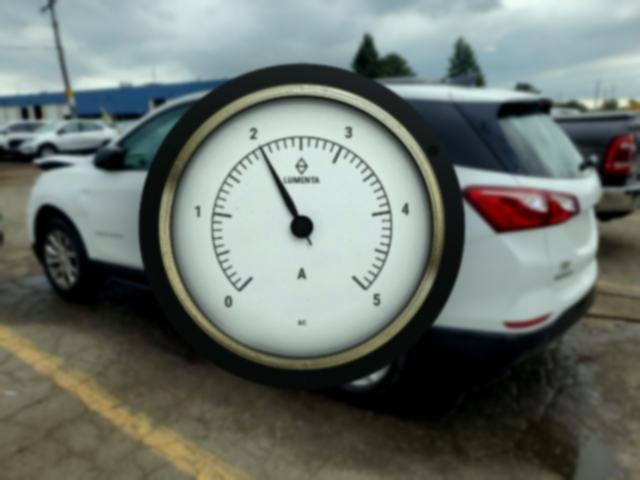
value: 2A
